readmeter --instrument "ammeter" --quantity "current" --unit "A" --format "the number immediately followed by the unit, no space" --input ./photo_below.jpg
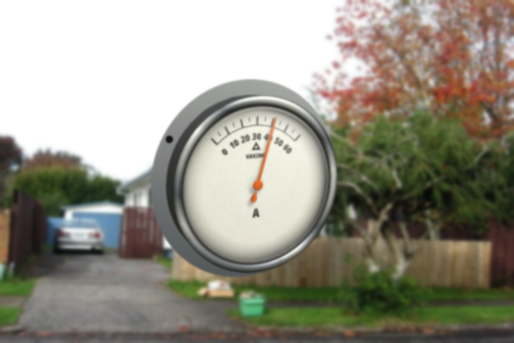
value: 40A
